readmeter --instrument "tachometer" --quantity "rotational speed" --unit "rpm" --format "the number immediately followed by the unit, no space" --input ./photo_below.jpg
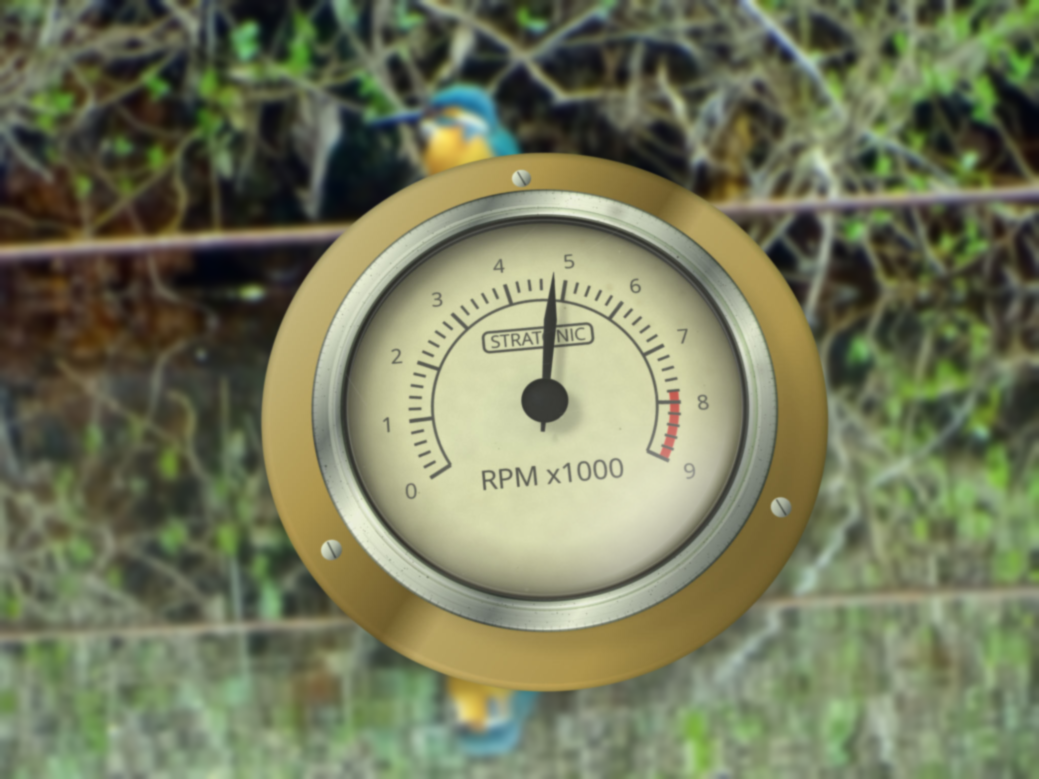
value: 4800rpm
